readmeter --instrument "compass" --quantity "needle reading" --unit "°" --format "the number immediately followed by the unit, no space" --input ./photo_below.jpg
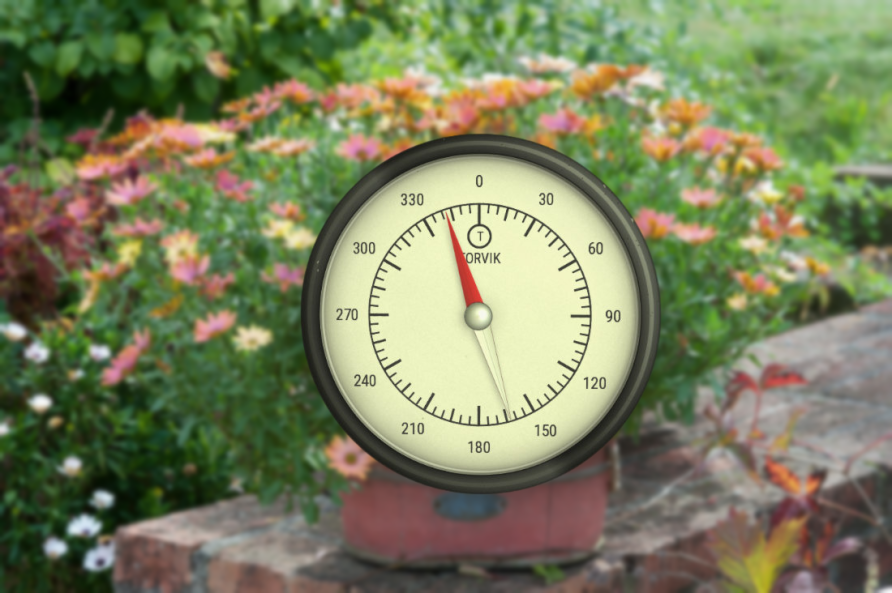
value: 342.5°
